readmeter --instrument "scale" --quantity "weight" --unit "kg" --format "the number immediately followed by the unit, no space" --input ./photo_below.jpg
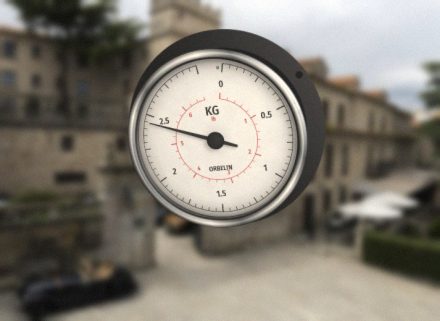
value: 2.45kg
